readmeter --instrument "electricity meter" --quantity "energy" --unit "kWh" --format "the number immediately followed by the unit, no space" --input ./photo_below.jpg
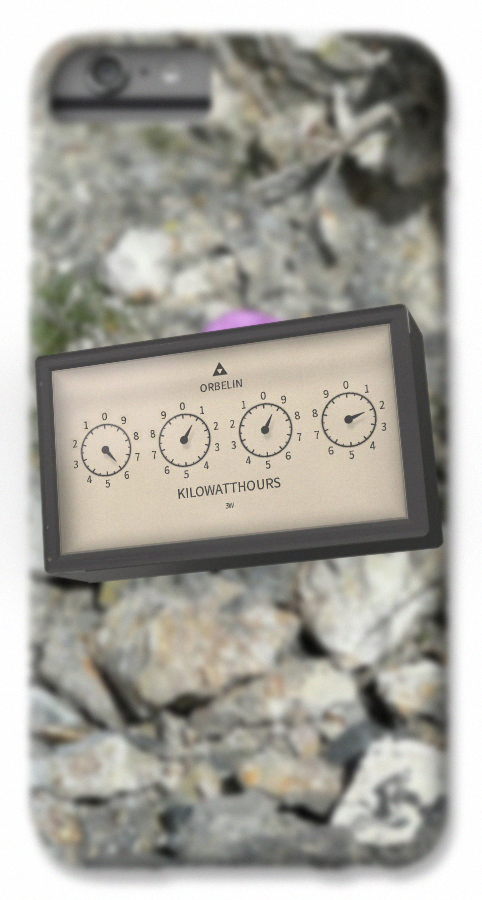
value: 6092kWh
